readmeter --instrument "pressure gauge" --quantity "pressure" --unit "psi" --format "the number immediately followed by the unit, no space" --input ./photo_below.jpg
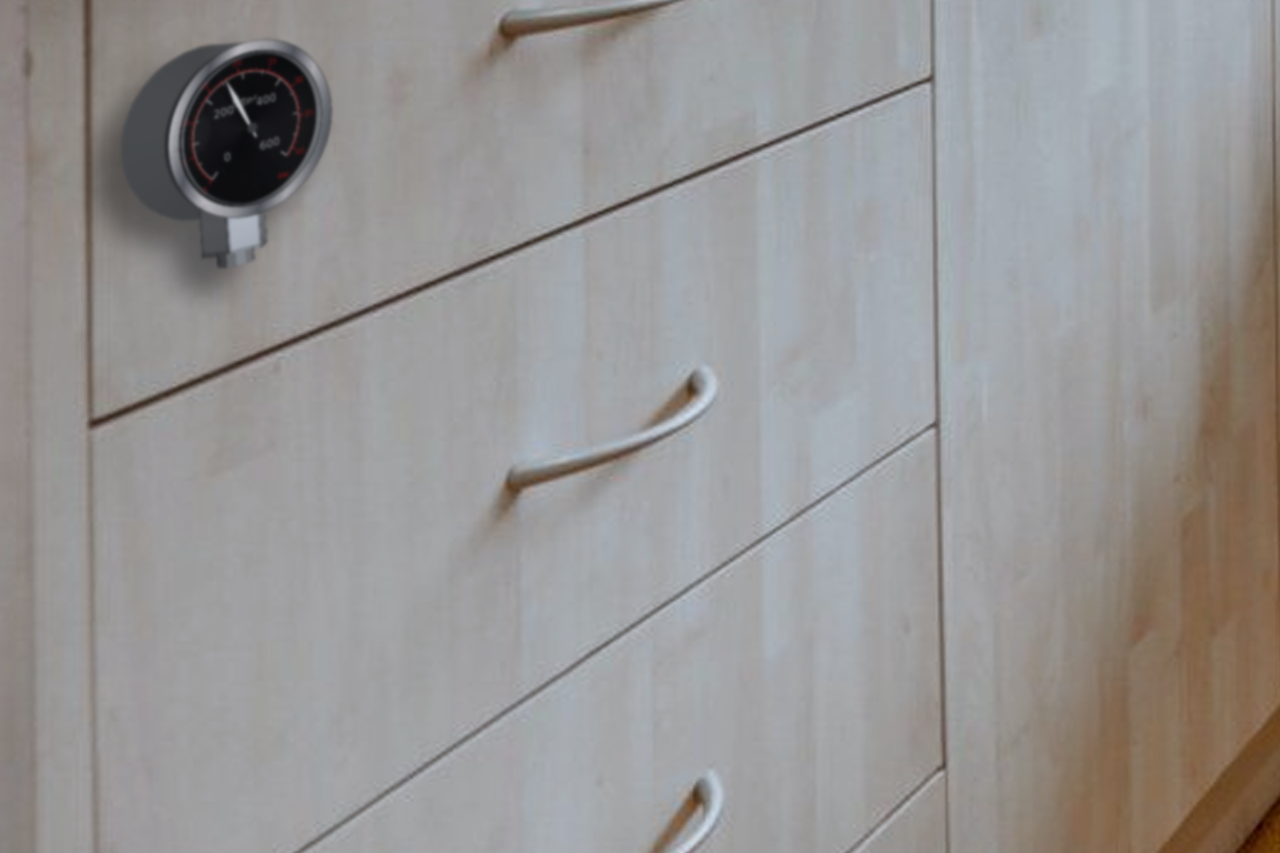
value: 250psi
